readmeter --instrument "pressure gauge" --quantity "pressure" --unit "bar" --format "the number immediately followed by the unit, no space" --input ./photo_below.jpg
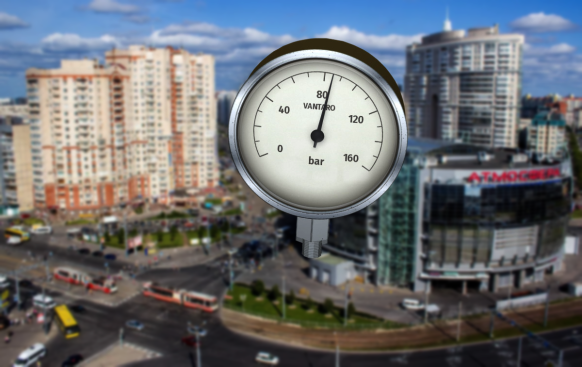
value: 85bar
